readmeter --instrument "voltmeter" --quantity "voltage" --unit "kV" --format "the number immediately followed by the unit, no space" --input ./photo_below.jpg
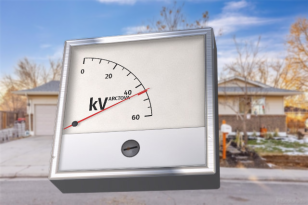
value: 45kV
